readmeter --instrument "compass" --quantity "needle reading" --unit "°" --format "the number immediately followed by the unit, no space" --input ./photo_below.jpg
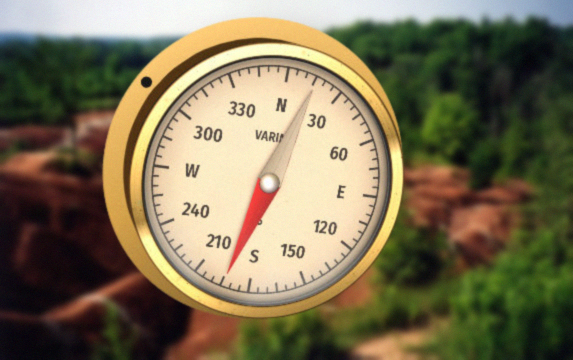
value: 195°
